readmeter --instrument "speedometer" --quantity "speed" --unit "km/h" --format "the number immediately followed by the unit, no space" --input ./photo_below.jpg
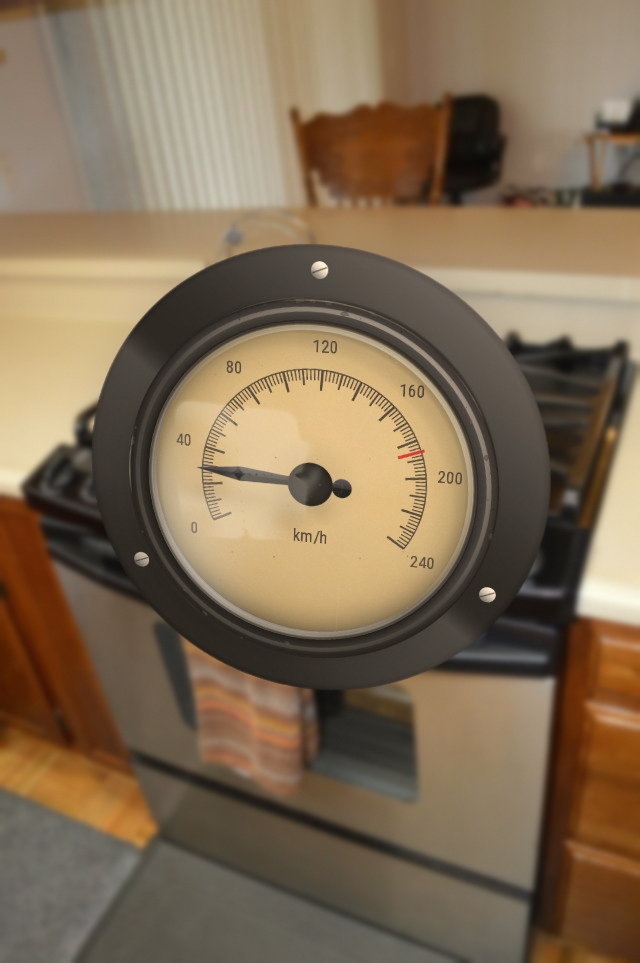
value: 30km/h
